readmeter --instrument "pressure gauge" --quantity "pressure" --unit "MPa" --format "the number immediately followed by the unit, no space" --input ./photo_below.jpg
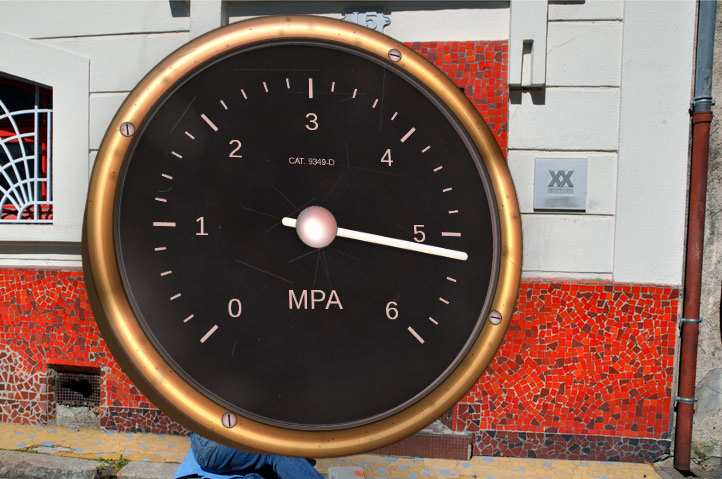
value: 5.2MPa
